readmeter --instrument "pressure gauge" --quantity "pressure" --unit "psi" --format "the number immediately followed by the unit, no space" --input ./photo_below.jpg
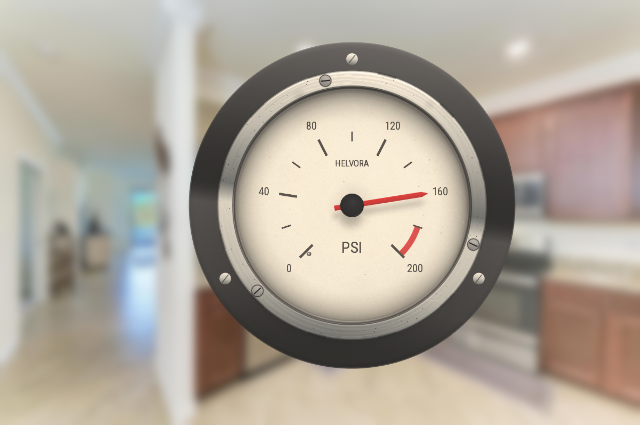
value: 160psi
